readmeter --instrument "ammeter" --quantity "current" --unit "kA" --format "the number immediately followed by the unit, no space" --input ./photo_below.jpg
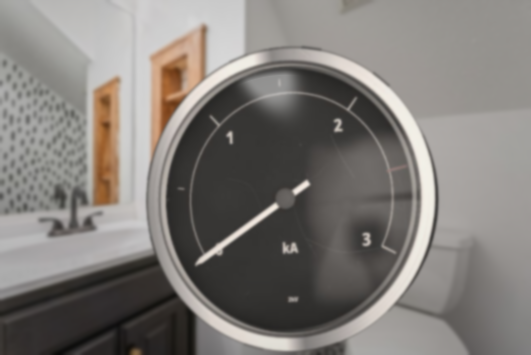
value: 0kA
